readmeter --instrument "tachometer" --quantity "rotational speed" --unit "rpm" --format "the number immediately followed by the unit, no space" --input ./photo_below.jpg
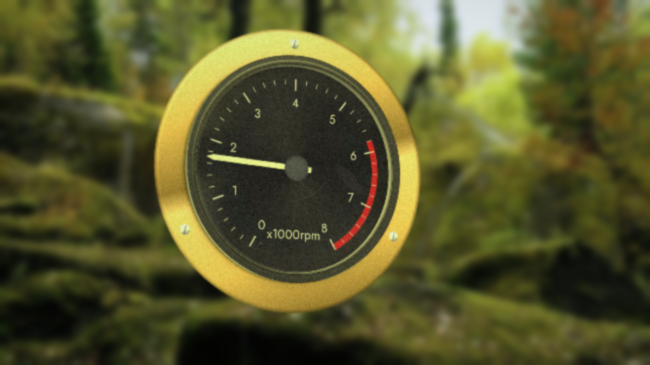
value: 1700rpm
